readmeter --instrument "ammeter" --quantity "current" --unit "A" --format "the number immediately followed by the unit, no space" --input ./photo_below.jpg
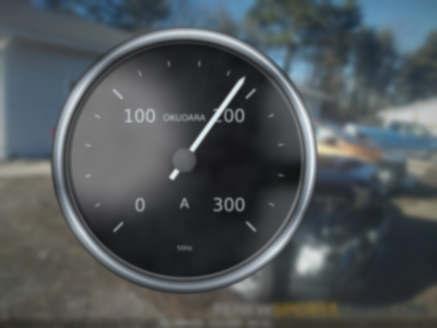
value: 190A
